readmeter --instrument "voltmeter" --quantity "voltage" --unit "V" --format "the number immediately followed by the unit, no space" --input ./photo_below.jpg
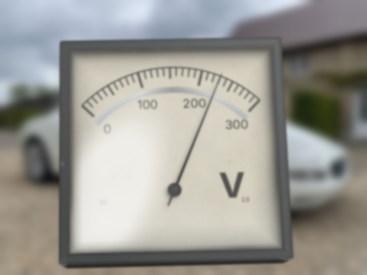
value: 230V
